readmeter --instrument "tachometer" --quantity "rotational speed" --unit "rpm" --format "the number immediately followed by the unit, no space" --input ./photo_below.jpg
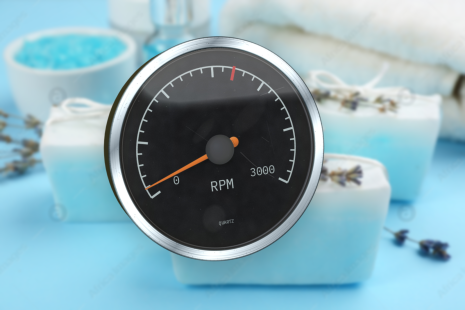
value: 100rpm
